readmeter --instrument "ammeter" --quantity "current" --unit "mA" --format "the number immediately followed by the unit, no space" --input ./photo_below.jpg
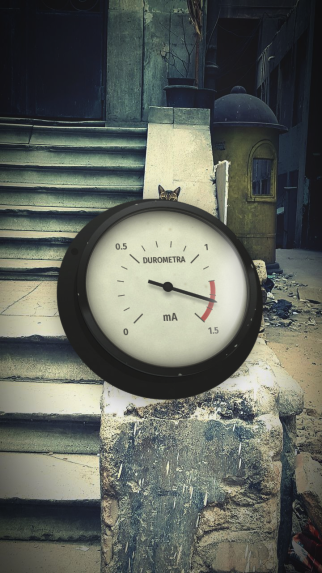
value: 1.35mA
